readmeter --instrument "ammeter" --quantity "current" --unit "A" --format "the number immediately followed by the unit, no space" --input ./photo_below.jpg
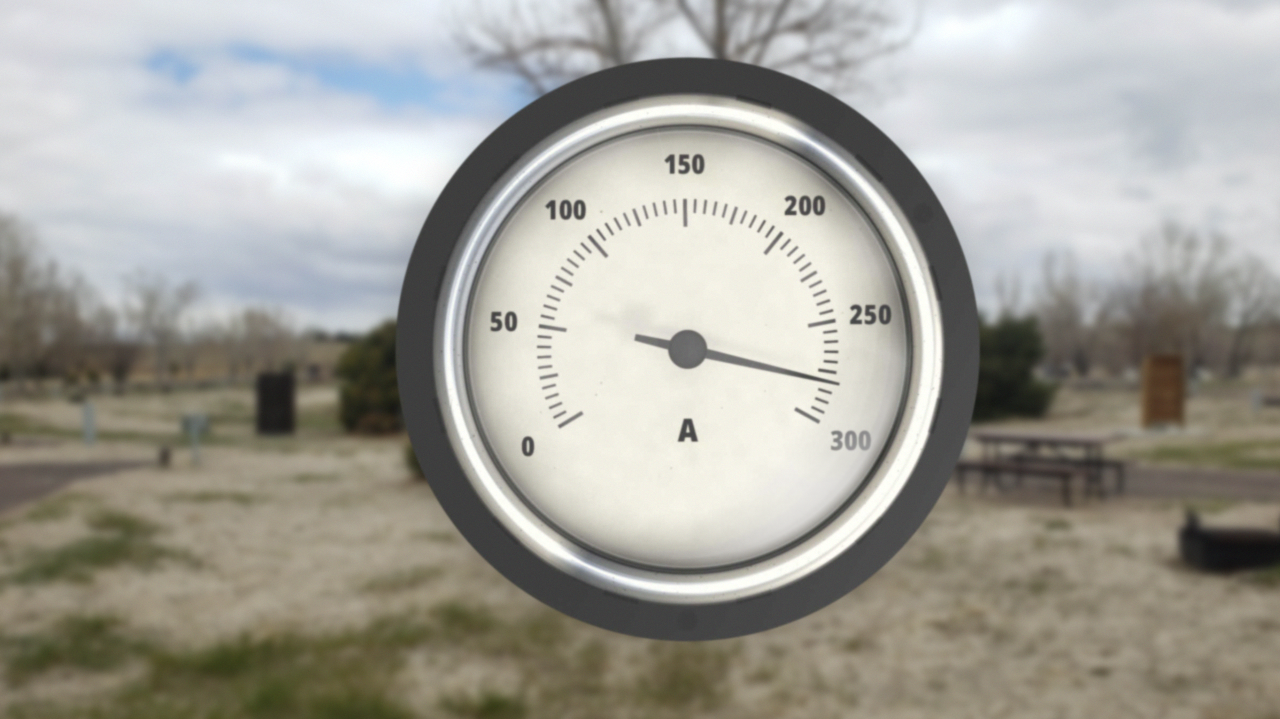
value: 280A
